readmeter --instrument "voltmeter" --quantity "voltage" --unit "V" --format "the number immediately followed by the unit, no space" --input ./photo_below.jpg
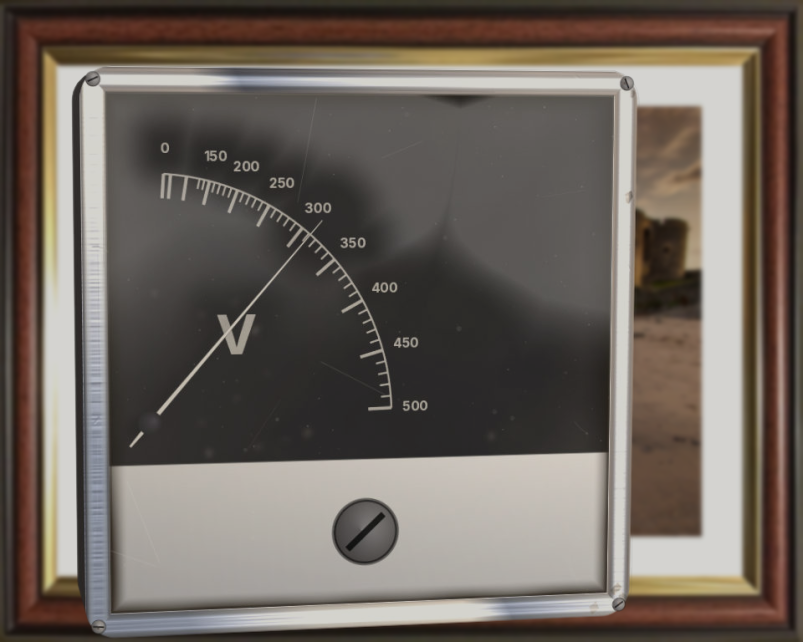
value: 310V
